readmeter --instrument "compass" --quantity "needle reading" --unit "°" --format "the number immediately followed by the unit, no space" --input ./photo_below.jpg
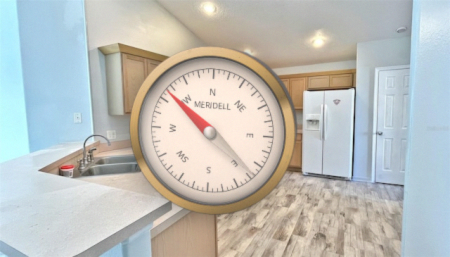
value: 310°
